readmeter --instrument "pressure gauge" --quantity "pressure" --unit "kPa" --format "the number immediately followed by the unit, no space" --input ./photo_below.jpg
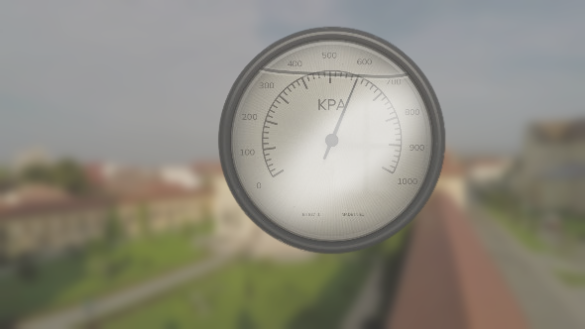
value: 600kPa
